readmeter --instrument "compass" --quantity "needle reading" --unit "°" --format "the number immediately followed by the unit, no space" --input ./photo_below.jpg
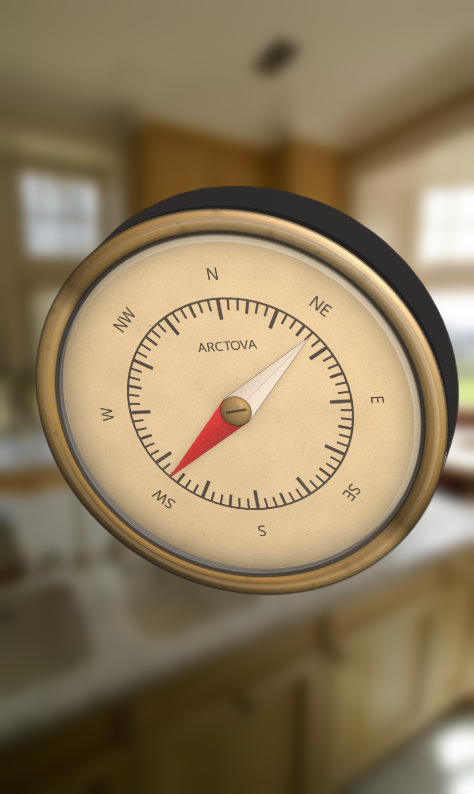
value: 230°
